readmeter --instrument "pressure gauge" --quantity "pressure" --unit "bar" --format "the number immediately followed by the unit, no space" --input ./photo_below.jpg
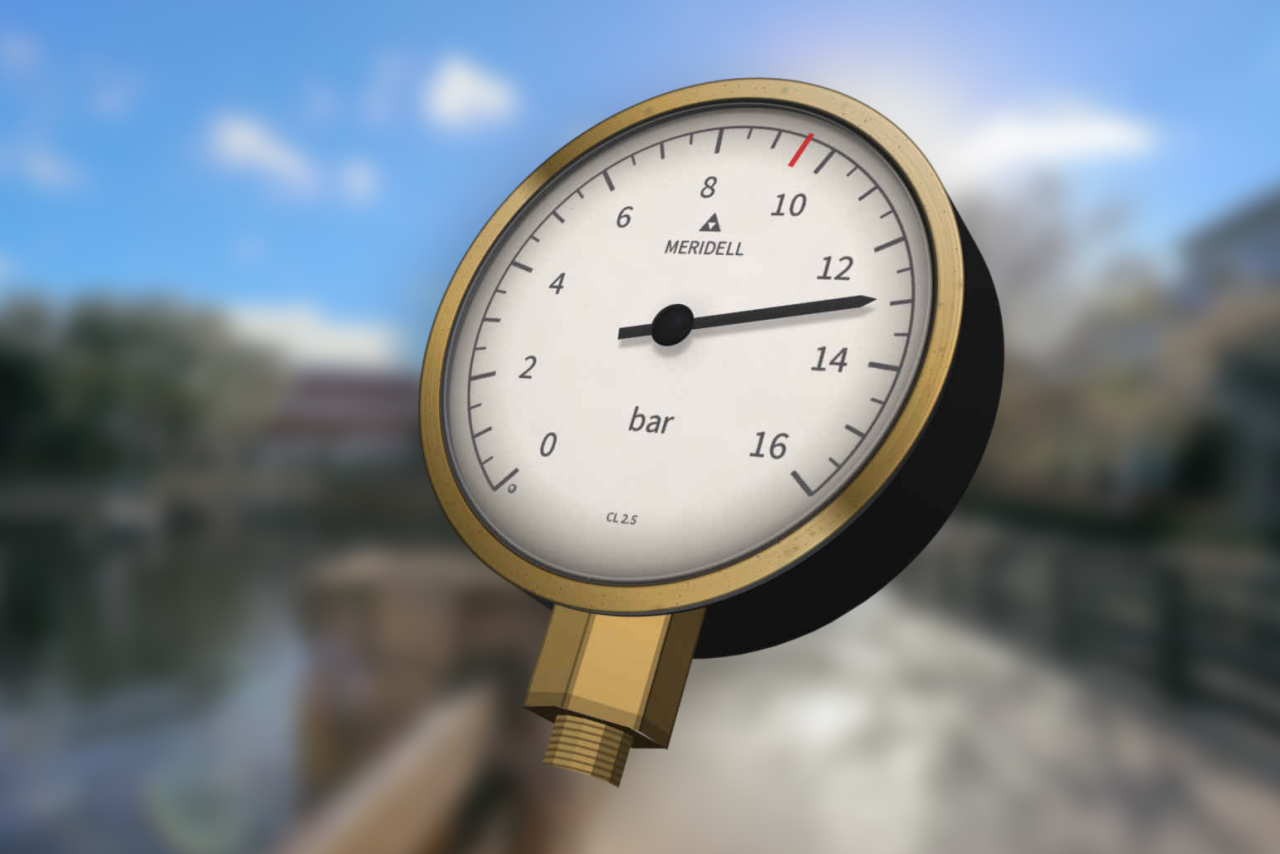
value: 13bar
